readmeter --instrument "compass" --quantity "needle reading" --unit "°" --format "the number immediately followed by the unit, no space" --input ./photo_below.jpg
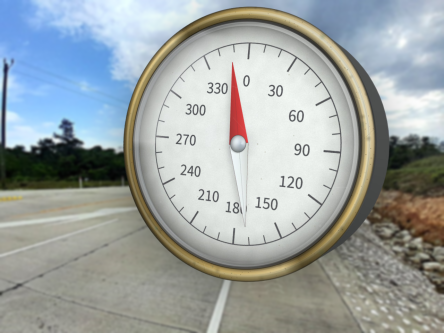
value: 350°
